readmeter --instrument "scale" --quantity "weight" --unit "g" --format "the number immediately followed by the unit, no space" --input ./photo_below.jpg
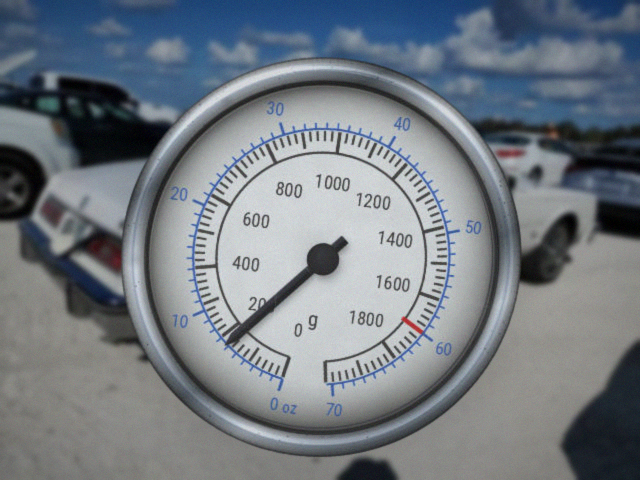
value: 180g
